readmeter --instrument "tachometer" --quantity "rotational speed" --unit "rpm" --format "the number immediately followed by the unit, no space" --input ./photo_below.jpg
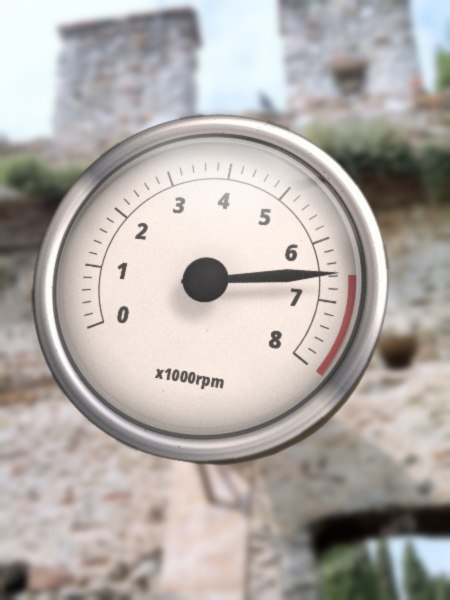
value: 6600rpm
